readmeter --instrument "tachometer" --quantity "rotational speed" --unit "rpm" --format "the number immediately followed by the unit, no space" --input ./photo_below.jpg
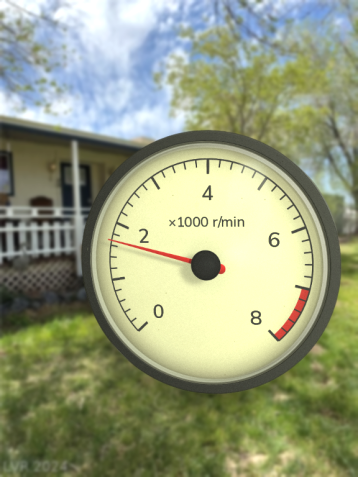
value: 1700rpm
